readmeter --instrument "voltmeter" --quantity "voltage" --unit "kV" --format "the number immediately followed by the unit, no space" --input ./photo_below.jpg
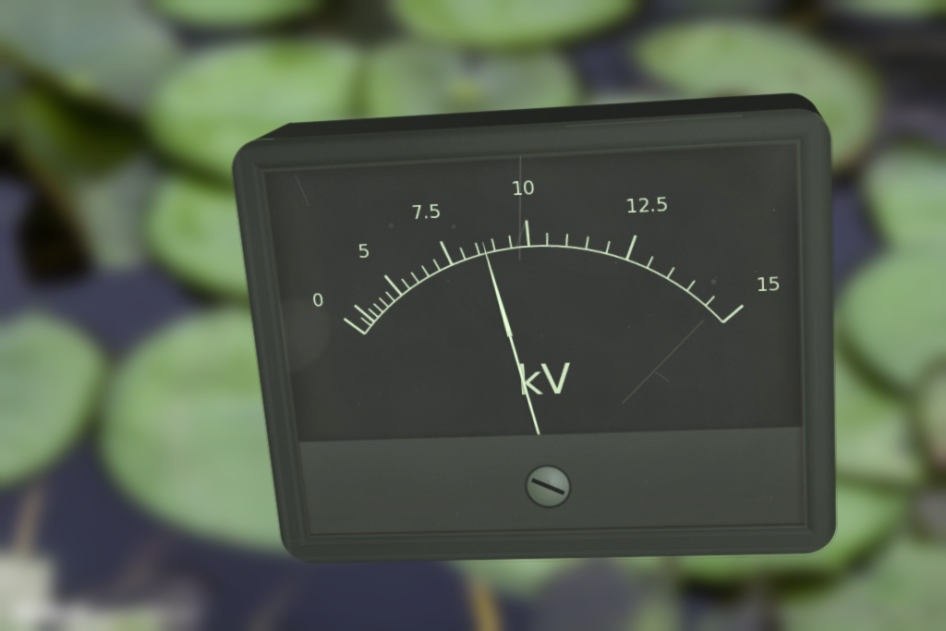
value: 8.75kV
